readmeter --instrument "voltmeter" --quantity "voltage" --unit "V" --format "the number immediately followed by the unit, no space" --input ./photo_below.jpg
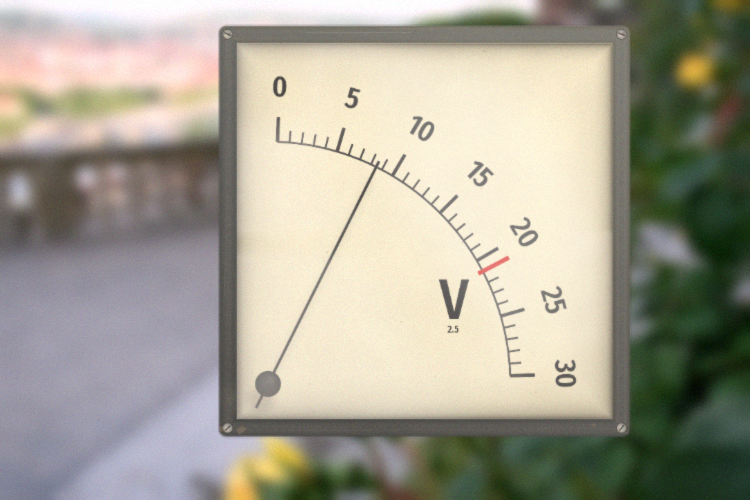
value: 8.5V
